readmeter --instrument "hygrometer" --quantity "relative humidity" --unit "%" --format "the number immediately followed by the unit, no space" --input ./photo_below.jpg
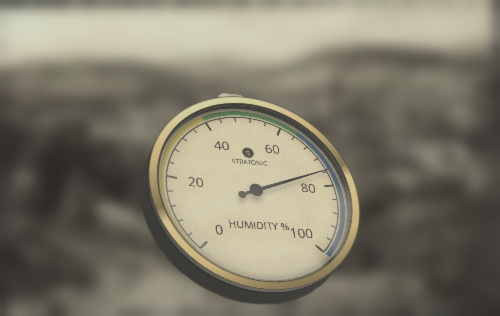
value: 76%
